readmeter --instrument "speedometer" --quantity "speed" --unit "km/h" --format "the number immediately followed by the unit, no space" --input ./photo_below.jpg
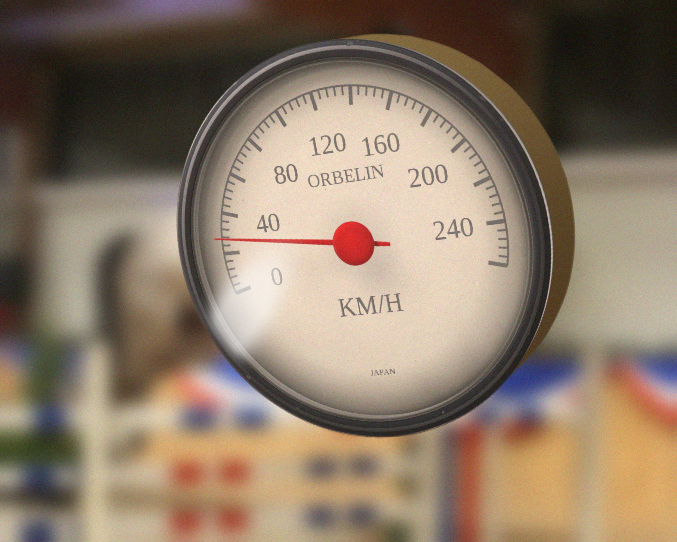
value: 28km/h
